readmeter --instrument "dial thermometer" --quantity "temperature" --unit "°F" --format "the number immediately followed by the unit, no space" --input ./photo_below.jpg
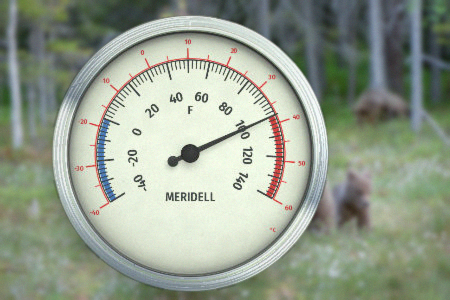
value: 100°F
